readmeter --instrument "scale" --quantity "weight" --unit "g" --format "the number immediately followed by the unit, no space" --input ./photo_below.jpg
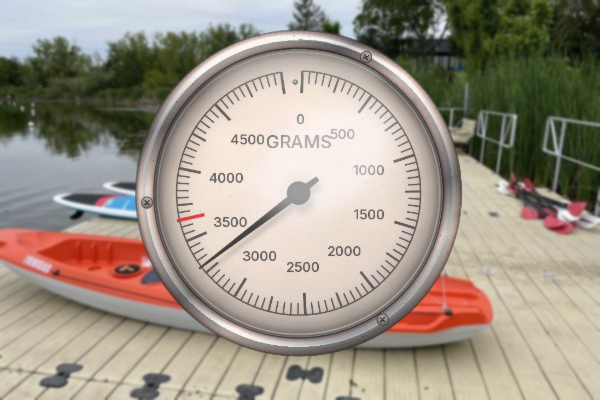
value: 3300g
